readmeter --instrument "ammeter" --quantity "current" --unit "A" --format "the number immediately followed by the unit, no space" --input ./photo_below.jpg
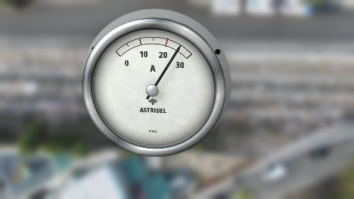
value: 25A
